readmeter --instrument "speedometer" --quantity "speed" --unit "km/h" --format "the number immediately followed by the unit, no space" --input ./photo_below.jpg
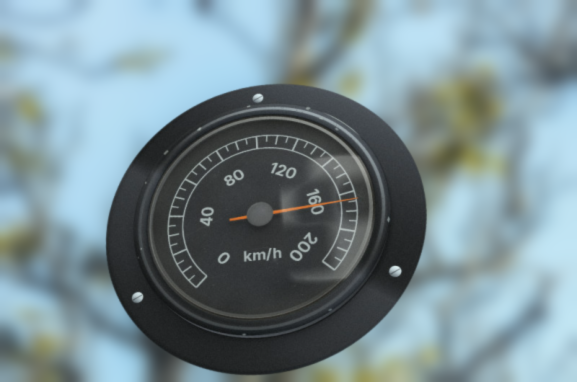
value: 165km/h
